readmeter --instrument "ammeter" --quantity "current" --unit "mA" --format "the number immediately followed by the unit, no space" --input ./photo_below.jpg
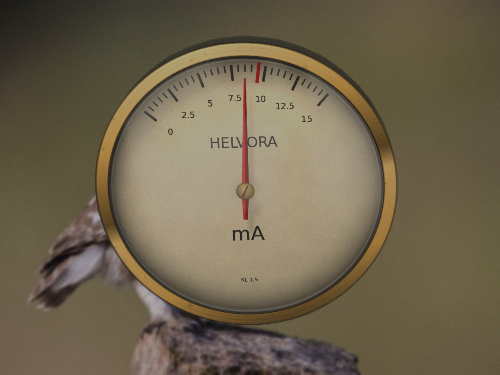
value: 8.5mA
